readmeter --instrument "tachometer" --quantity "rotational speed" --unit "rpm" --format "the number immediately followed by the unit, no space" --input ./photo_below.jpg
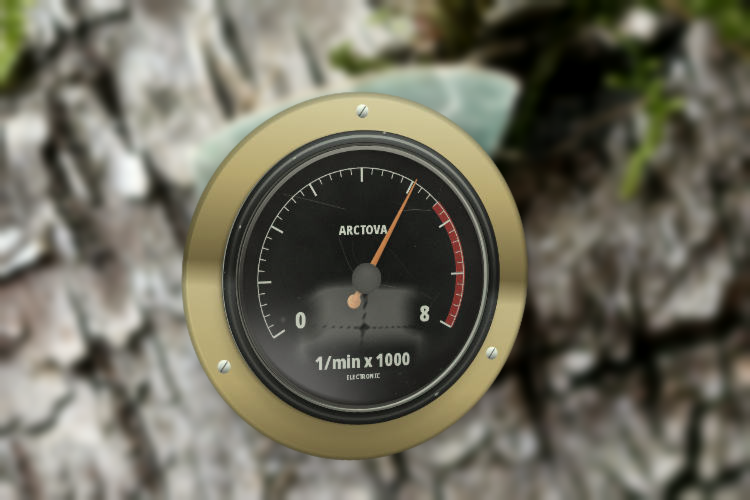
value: 5000rpm
